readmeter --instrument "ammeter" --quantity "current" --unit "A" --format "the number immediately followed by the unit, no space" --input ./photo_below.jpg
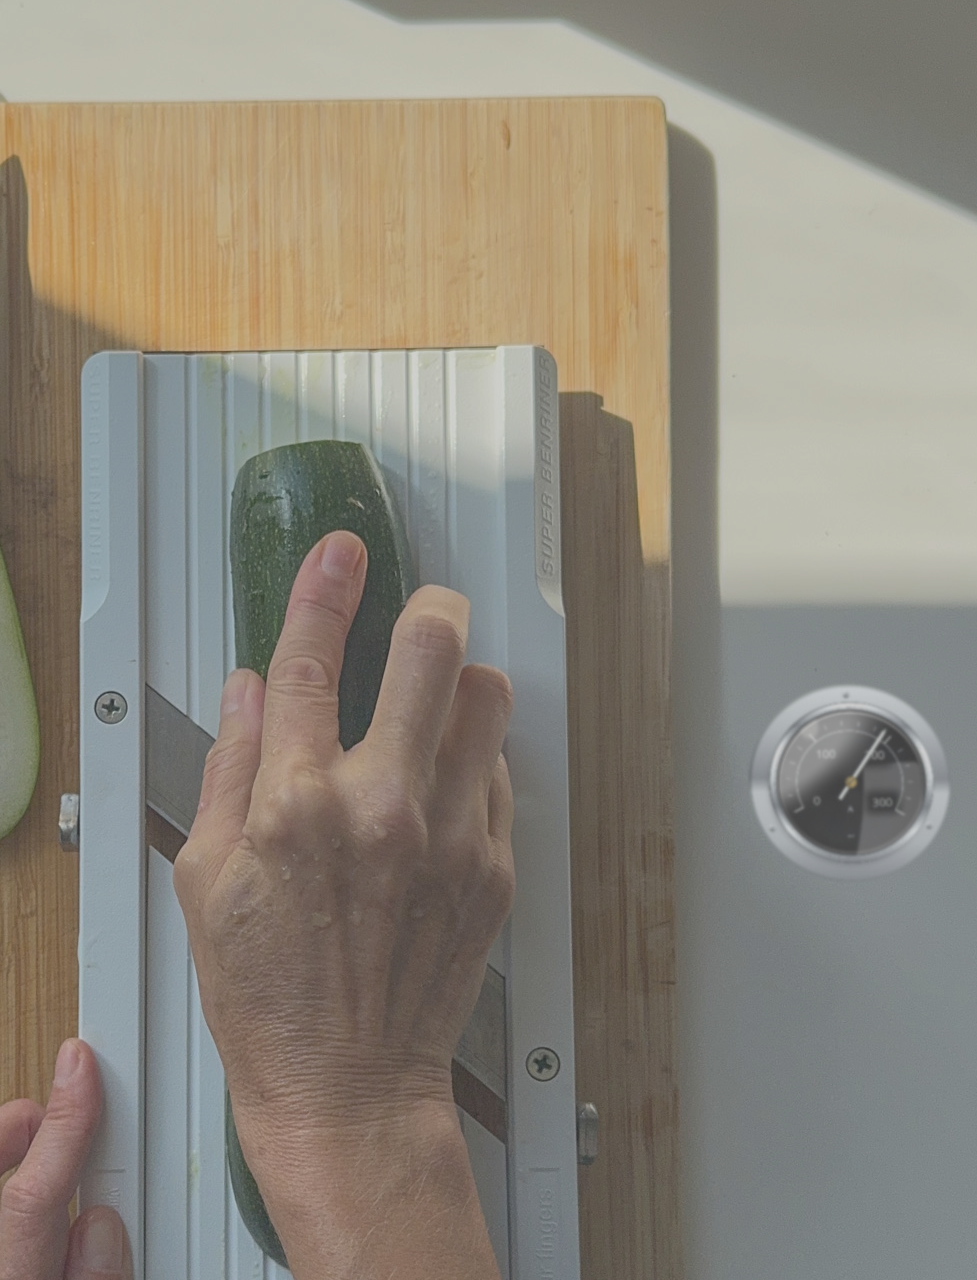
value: 190A
